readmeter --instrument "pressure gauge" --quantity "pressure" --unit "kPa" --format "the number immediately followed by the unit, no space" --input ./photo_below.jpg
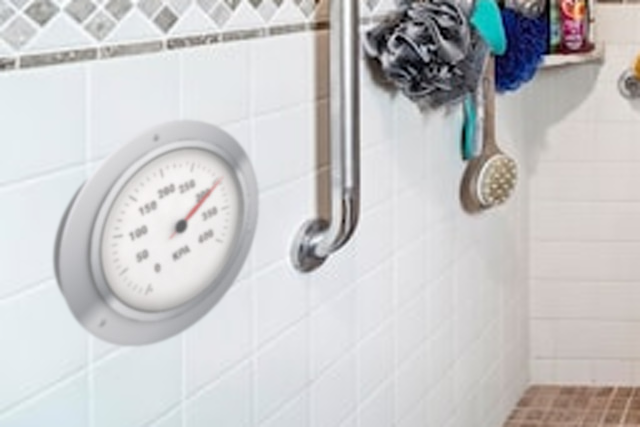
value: 300kPa
